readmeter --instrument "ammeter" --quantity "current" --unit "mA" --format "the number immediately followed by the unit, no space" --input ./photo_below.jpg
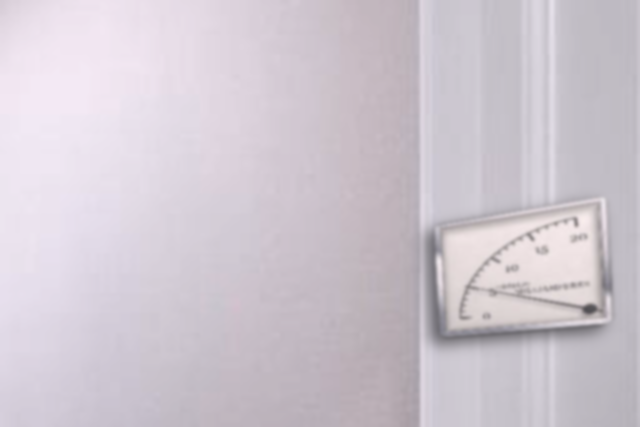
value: 5mA
